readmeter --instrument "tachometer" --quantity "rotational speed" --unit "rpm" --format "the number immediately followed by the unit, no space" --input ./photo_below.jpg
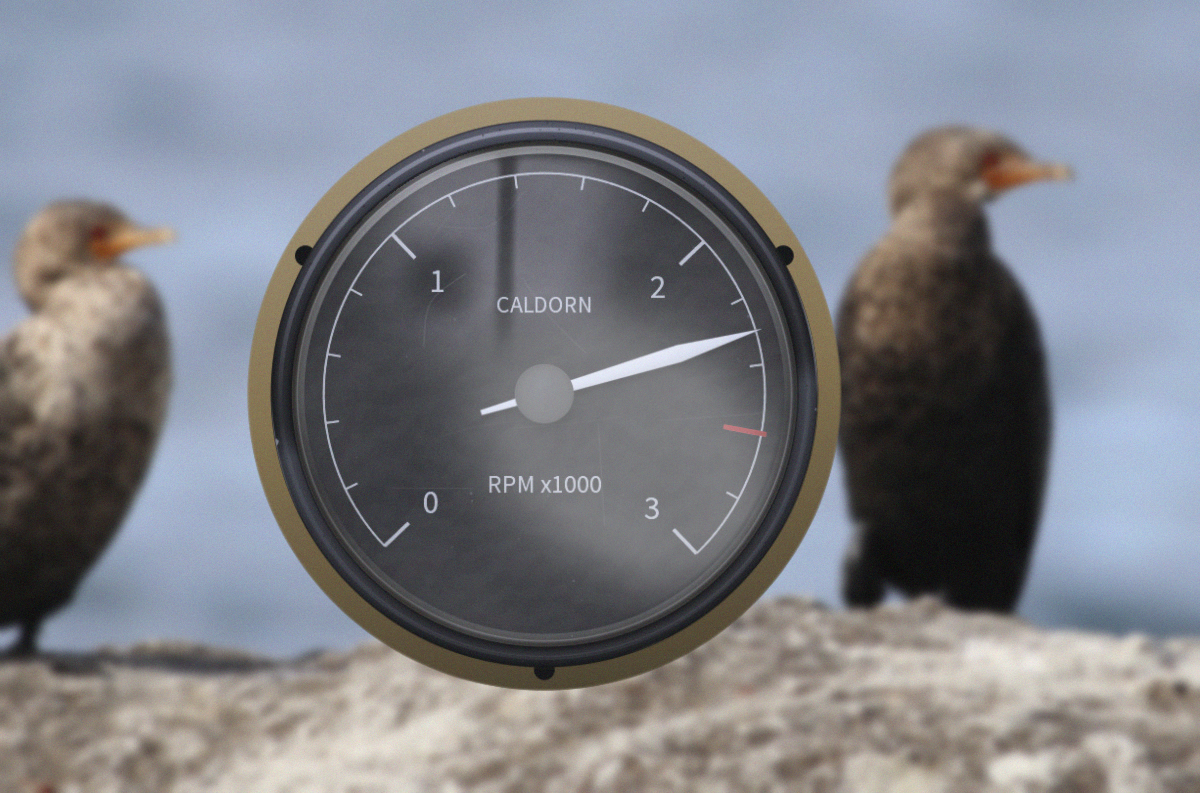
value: 2300rpm
